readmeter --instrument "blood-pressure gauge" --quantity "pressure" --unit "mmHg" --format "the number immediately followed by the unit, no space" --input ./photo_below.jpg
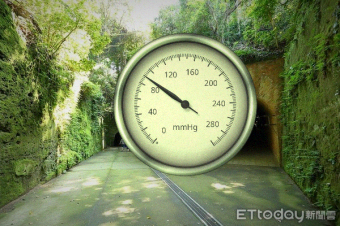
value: 90mmHg
